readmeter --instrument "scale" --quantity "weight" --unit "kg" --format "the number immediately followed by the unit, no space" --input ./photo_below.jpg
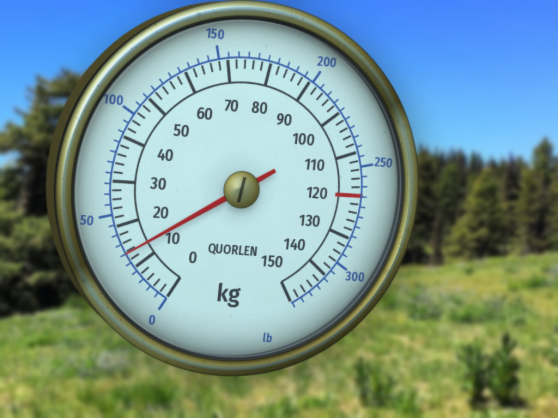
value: 14kg
